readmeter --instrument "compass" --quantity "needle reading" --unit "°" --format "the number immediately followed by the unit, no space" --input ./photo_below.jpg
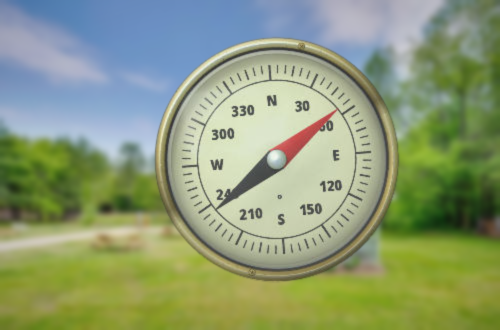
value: 55°
